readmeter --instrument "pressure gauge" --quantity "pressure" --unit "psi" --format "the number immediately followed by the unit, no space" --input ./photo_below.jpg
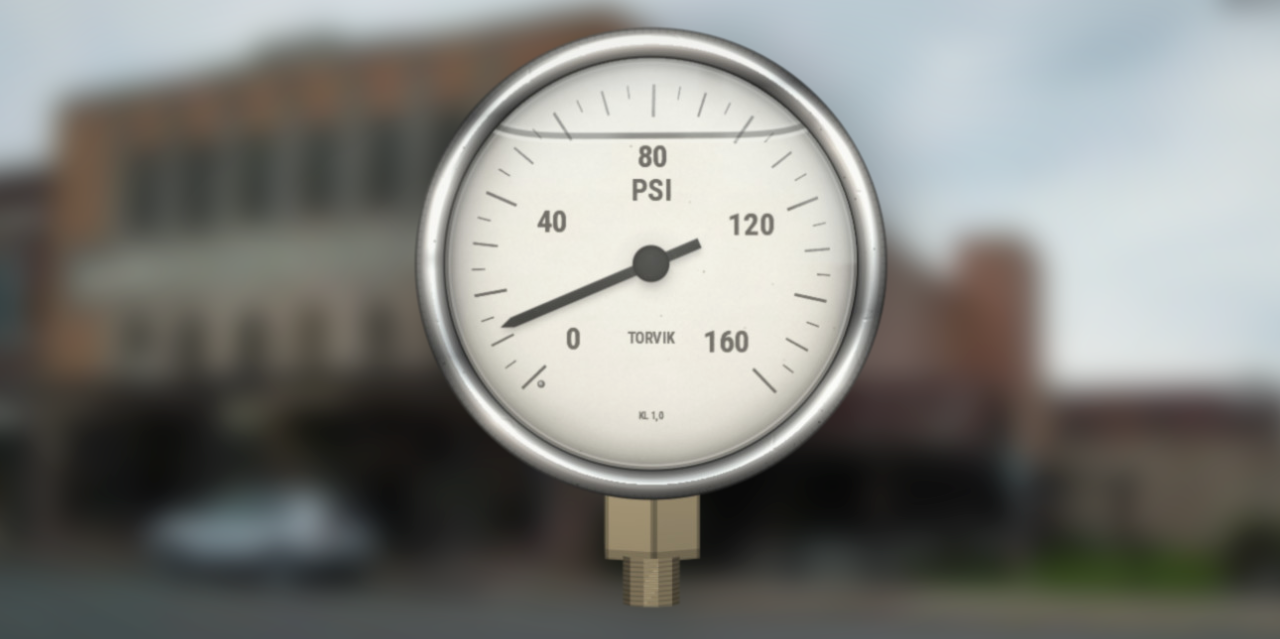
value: 12.5psi
